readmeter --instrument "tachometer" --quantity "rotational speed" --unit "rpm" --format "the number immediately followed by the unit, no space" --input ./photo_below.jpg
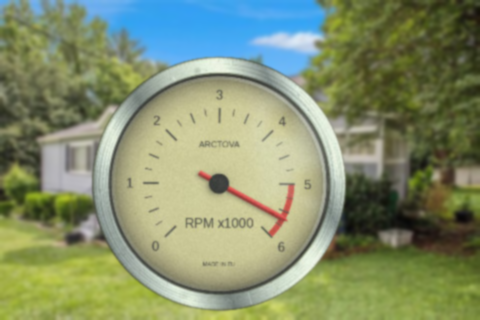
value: 5625rpm
